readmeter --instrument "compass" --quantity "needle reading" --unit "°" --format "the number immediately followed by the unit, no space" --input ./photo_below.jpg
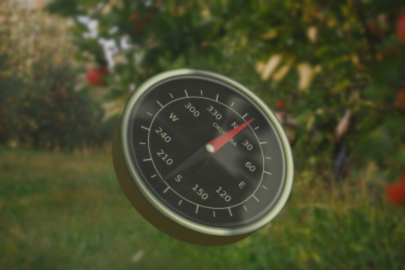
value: 7.5°
